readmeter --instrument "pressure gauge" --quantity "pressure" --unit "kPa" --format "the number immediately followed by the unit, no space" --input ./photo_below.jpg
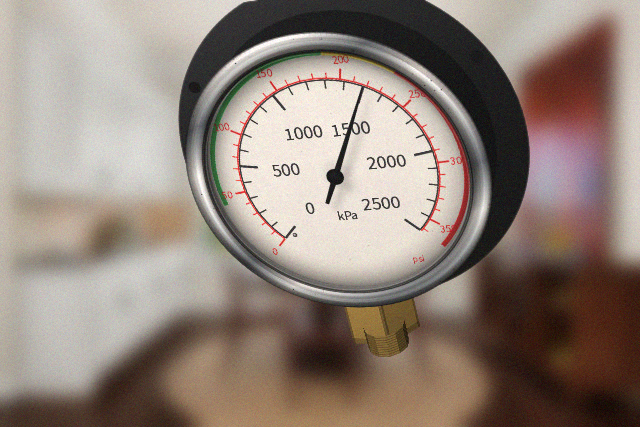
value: 1500kPa
